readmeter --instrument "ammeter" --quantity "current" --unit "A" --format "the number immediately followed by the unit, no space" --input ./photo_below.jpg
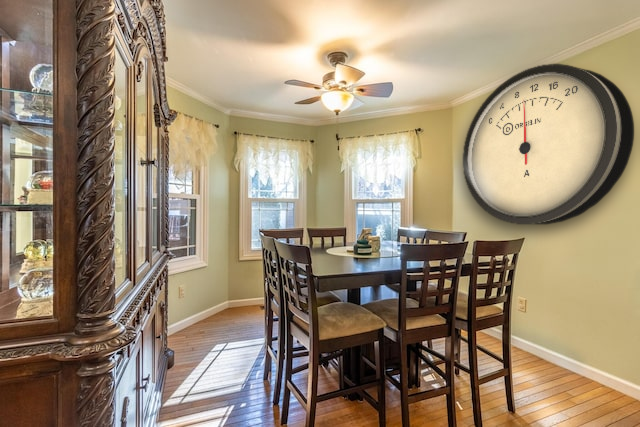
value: 10A
